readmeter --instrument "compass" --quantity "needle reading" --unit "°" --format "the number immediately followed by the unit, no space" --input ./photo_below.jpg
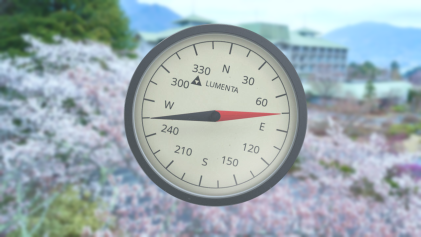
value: 75°
